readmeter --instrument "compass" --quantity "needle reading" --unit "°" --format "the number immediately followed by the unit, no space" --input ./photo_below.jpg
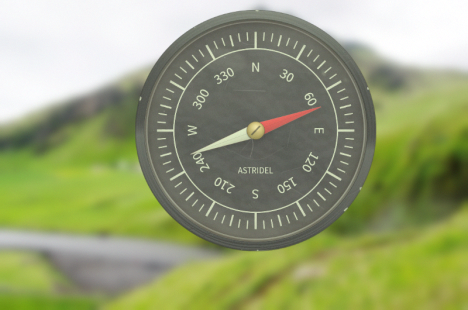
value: 70°
